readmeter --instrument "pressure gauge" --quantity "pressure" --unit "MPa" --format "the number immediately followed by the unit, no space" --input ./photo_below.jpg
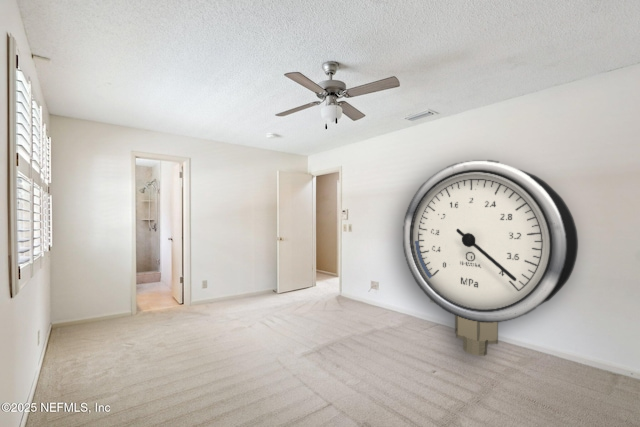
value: 3.9MPa
